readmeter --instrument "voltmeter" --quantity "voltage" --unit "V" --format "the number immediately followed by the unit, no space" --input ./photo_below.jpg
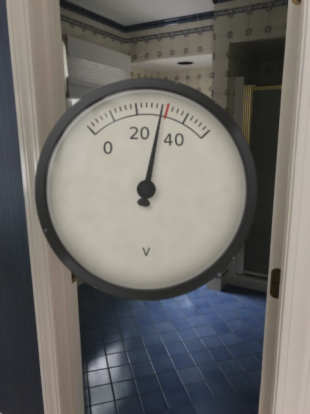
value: 30V
